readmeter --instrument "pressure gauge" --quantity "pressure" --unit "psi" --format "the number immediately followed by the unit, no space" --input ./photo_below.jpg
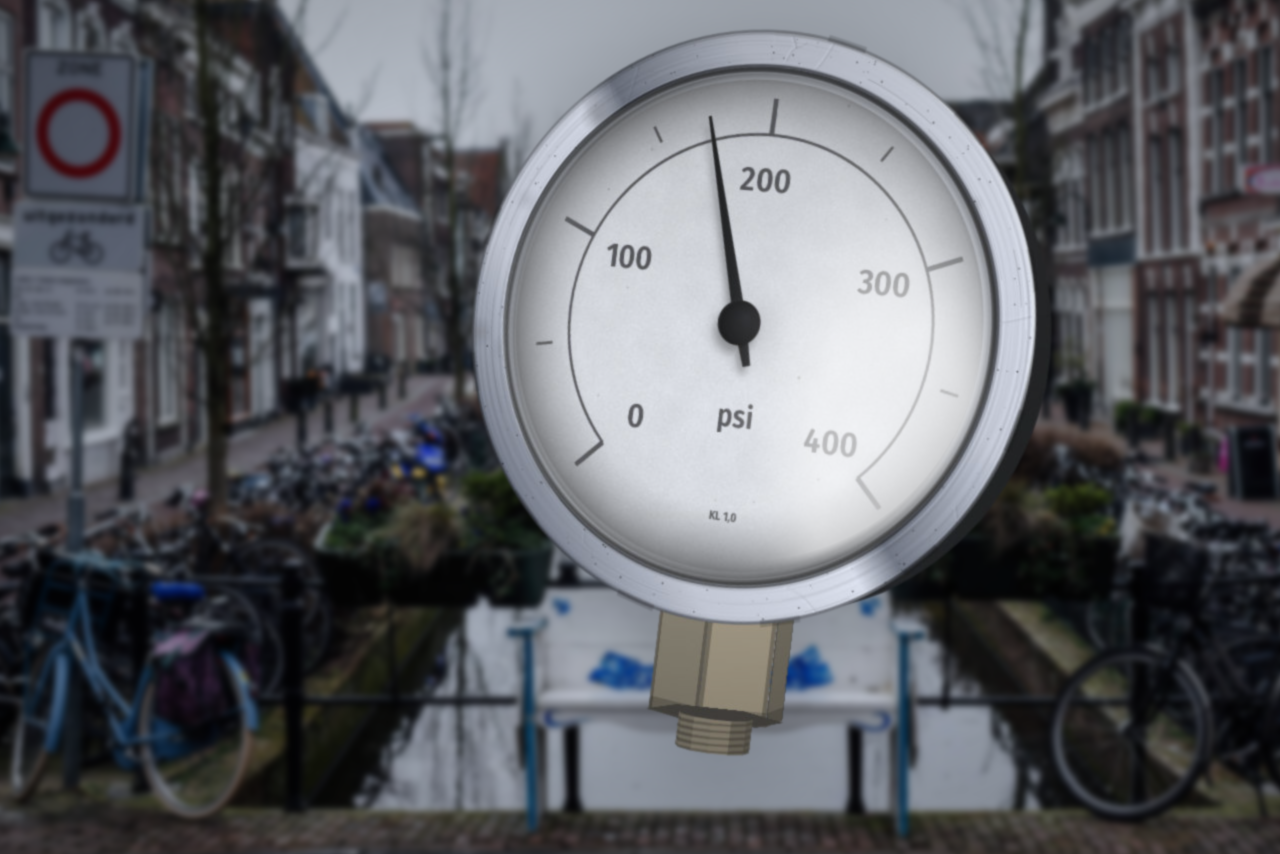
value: 175psi
